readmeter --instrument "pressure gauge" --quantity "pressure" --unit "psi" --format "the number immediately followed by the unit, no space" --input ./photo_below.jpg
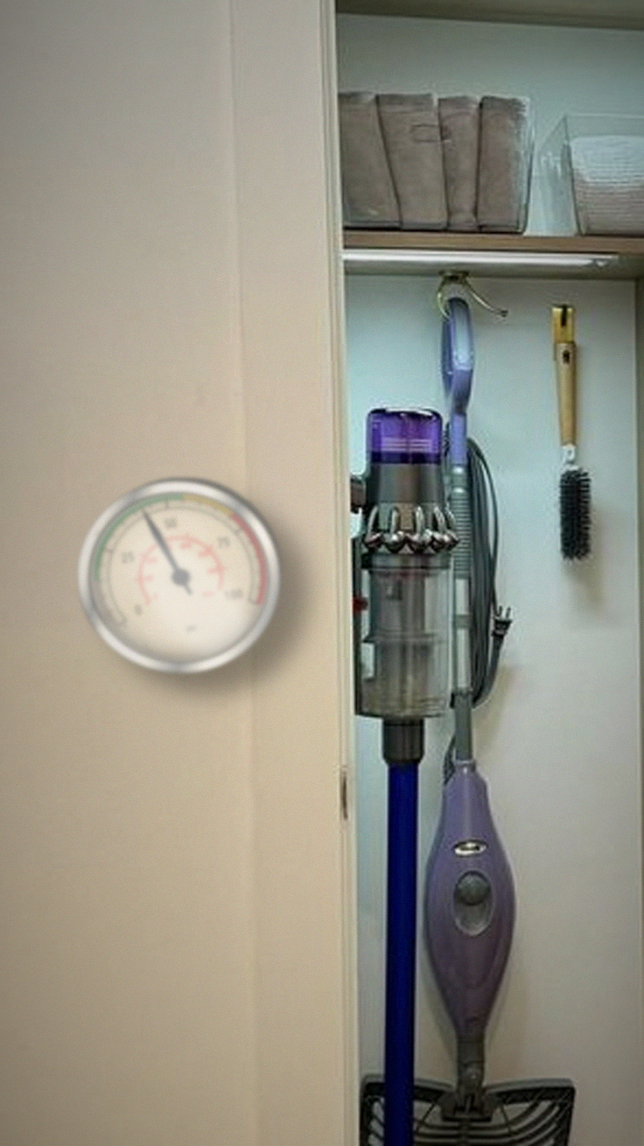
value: 42.5psi
